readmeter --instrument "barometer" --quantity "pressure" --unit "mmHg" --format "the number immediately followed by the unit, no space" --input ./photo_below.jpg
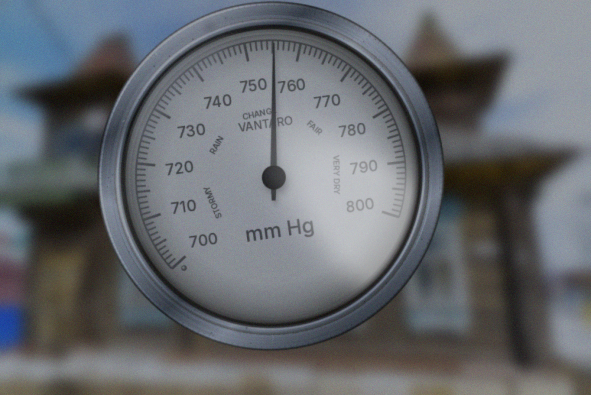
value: 755mmHg
